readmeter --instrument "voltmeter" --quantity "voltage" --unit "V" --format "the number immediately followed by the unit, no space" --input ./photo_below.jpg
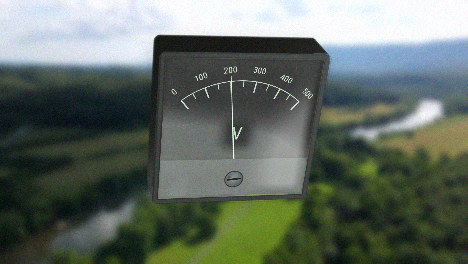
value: 200V
